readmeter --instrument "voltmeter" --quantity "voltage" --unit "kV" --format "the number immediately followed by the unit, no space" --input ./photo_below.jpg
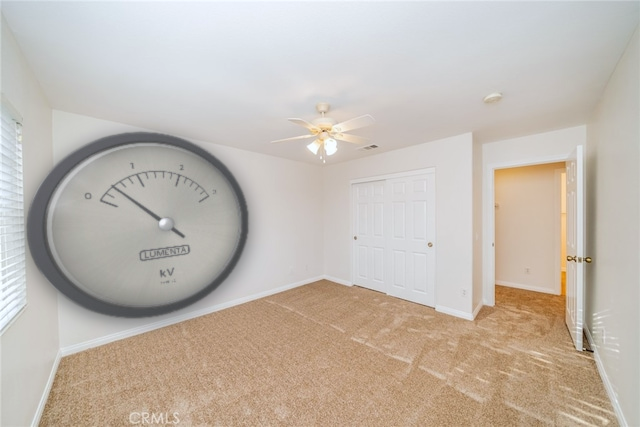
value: 0.4kV
